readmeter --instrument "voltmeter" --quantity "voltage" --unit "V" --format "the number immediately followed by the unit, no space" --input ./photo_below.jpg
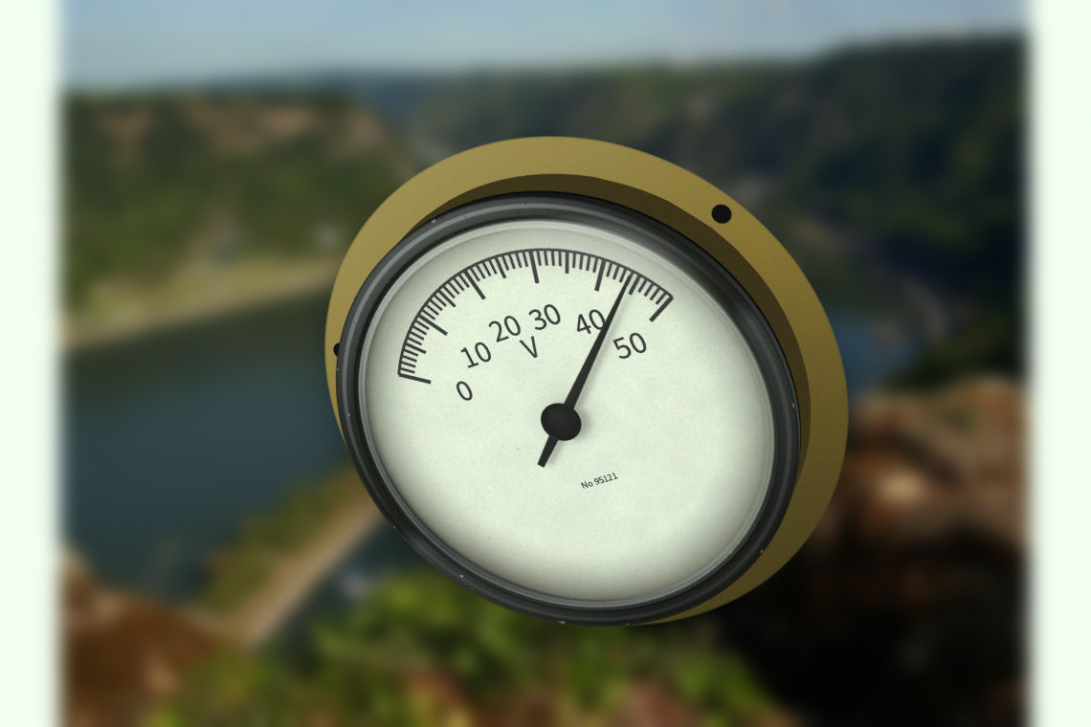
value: 44V
